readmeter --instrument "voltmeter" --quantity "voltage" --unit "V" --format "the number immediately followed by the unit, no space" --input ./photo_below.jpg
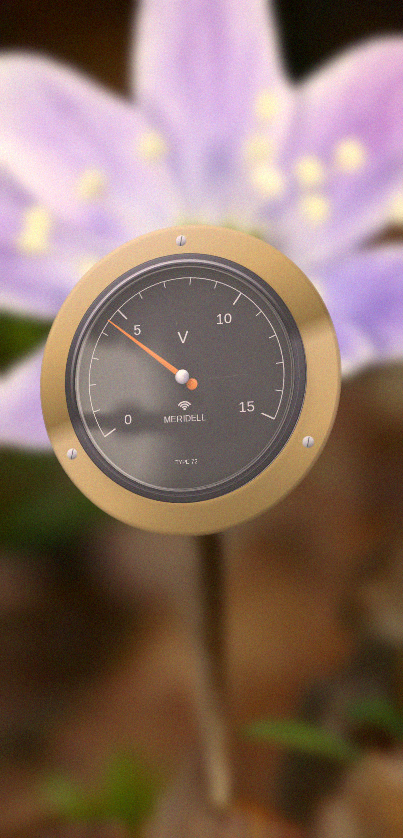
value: 4.5V
